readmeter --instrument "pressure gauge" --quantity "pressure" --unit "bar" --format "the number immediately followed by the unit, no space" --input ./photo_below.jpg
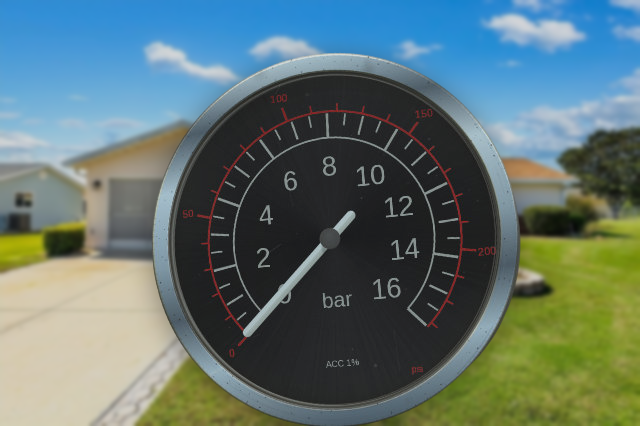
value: 0bar
